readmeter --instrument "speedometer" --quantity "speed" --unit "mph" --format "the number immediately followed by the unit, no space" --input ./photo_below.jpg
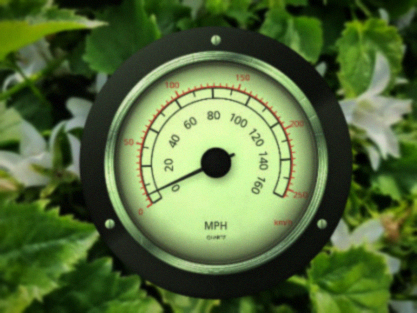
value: 5mph
